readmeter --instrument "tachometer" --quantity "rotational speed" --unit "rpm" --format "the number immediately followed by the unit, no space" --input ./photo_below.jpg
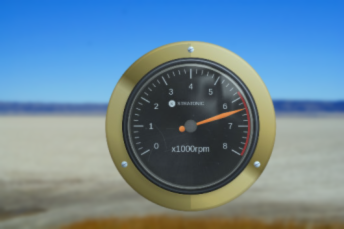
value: 6400rpm
